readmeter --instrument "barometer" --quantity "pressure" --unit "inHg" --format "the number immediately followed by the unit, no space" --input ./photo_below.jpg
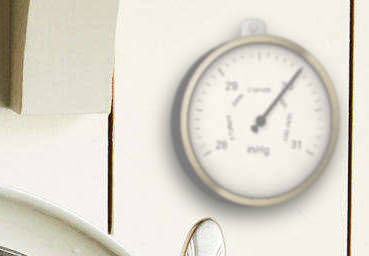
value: 30inHg
